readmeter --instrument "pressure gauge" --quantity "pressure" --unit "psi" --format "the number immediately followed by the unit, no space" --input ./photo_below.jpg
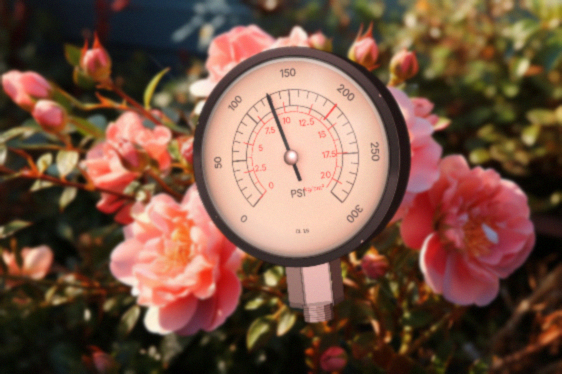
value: 130psi
